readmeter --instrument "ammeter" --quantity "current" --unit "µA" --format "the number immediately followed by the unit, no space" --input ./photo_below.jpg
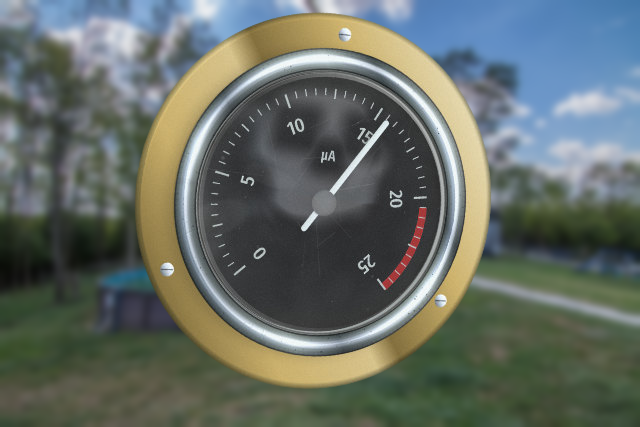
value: 15.5µA
